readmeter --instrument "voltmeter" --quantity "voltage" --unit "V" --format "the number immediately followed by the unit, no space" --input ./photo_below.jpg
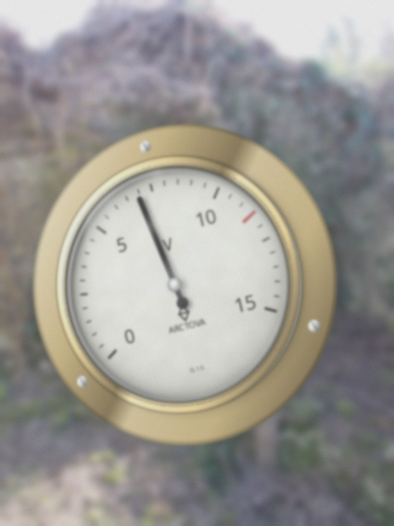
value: 7V
